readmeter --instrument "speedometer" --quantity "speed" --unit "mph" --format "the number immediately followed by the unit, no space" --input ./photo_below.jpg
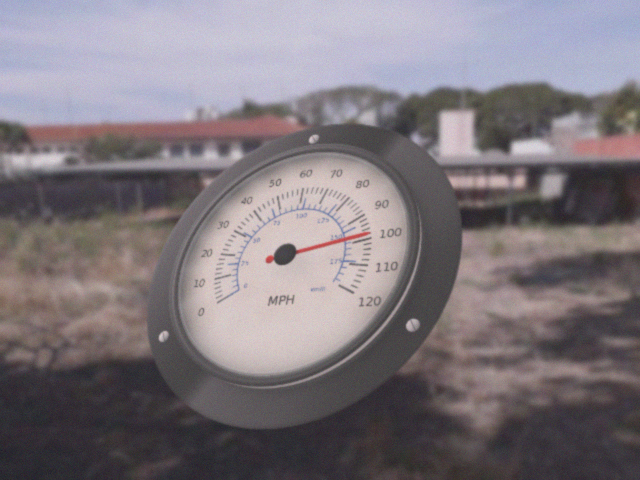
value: 100mph
